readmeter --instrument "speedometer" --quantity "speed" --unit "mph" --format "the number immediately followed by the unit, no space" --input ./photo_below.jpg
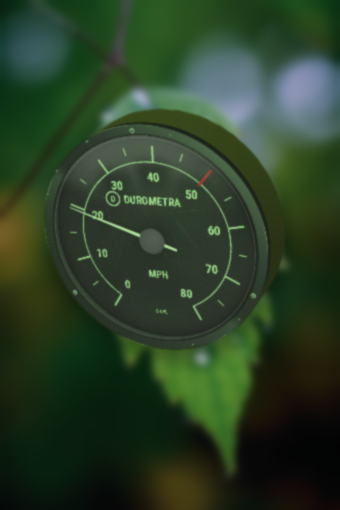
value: 20mph
